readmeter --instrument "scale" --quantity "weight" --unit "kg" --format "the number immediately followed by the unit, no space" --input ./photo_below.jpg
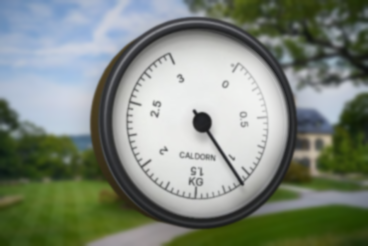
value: 1.1kg
